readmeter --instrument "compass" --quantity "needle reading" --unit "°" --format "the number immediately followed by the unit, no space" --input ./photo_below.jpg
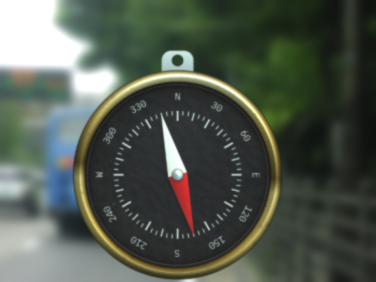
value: 165°
